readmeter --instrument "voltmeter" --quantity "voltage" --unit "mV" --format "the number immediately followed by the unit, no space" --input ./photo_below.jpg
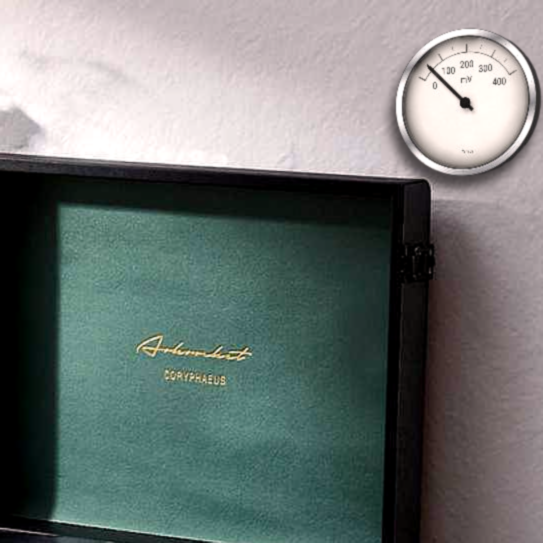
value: 50mV
